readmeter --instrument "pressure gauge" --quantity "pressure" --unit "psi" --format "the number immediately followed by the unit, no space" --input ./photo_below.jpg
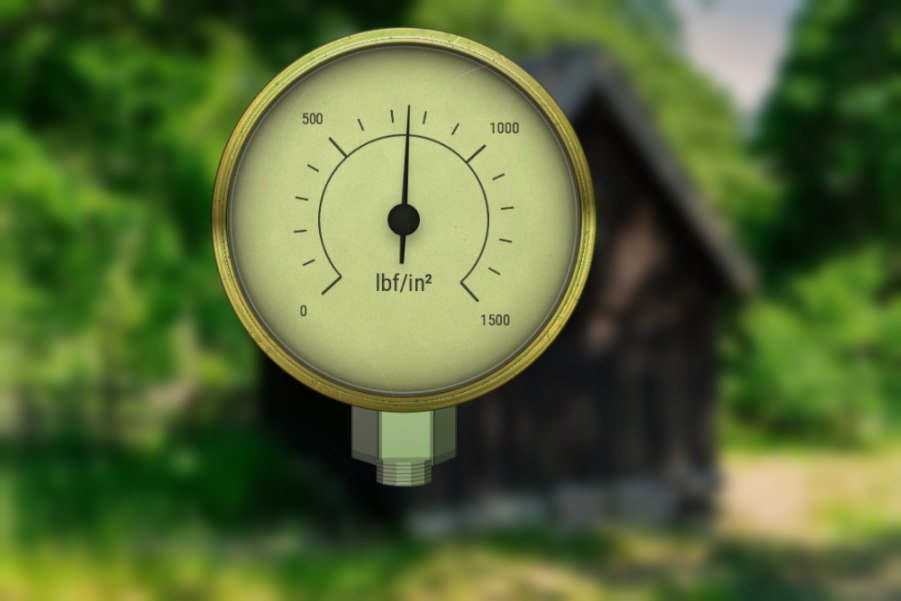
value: 750psi
